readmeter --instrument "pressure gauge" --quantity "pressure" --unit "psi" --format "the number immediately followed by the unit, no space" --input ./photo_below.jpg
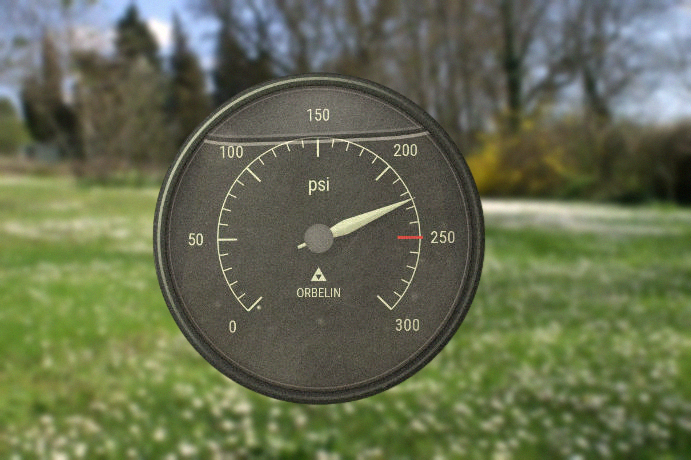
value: 225psi
